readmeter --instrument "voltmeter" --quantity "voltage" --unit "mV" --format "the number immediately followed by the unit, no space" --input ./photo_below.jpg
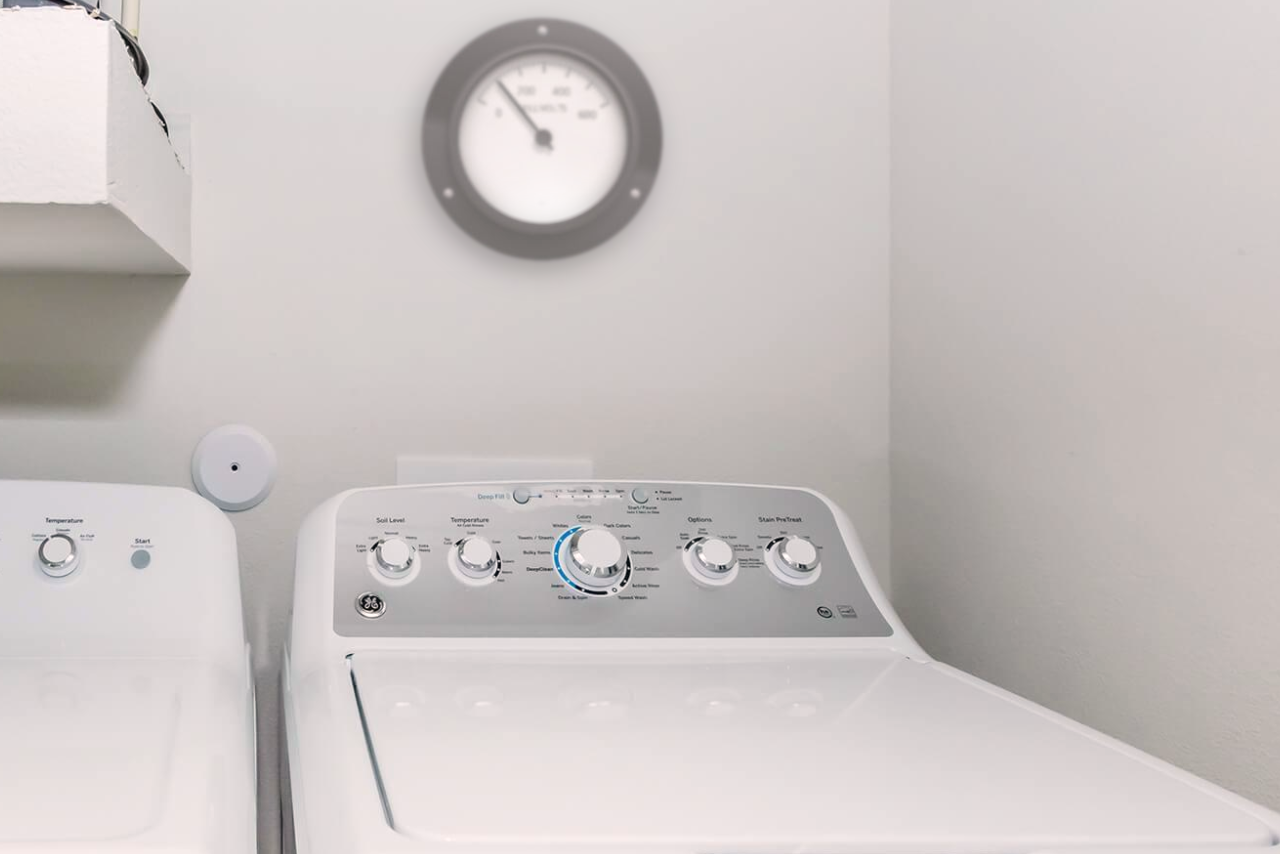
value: 100mV
